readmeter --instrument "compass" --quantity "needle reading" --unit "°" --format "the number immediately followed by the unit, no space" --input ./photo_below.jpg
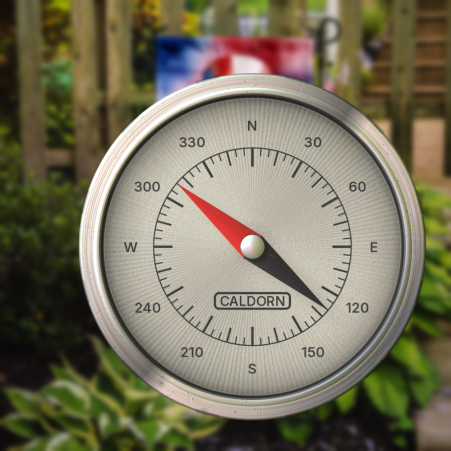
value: 310°
